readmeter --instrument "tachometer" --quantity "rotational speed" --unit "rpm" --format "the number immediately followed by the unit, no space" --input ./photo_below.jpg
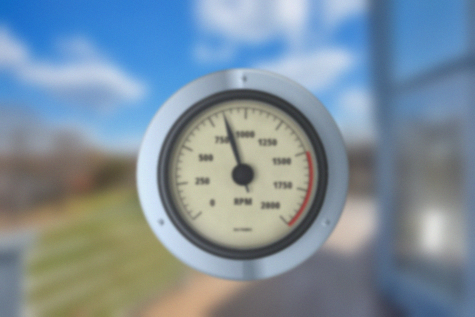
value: 850rpm
